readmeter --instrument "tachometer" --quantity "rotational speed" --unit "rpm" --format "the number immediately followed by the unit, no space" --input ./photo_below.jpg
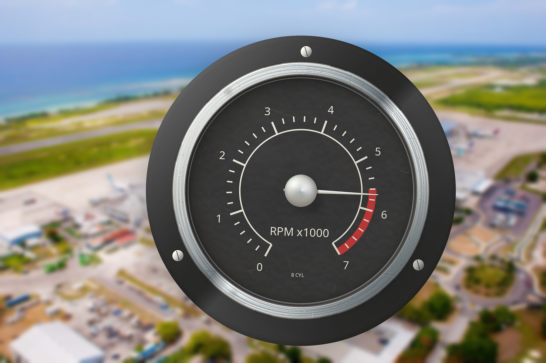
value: 5700rpm
